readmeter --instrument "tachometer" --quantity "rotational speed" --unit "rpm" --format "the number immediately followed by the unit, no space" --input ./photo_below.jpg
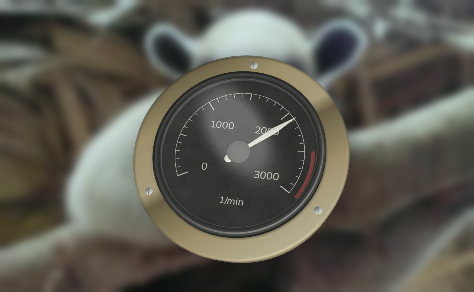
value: 2100rpm
